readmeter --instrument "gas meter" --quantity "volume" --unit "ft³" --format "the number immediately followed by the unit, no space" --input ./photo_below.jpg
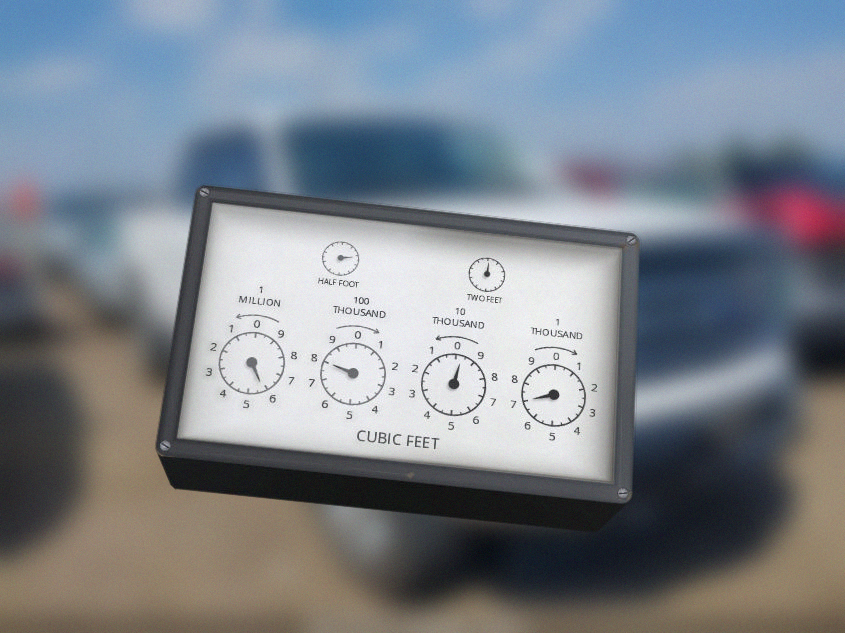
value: 579700ft³
